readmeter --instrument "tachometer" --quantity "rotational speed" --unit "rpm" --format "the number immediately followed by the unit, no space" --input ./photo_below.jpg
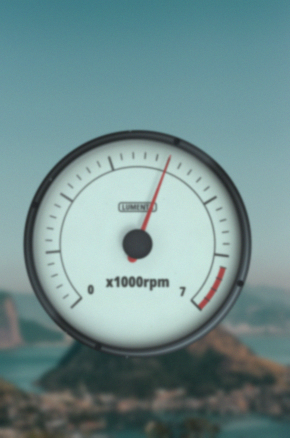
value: 4000rpm
